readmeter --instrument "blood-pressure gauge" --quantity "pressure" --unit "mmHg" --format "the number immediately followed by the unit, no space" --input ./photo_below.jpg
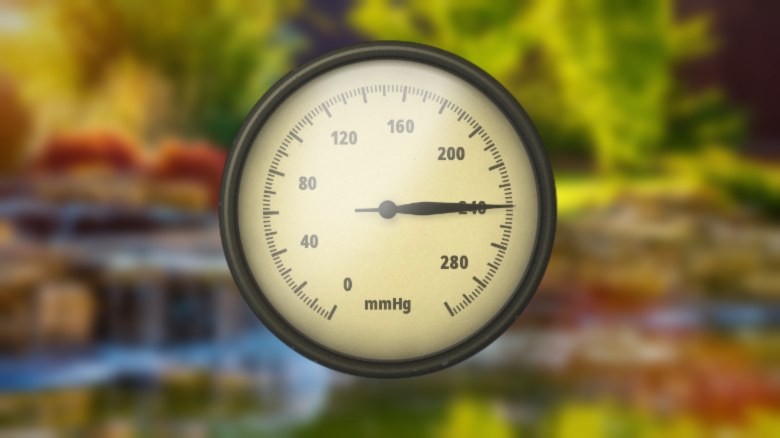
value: 240mmHg
